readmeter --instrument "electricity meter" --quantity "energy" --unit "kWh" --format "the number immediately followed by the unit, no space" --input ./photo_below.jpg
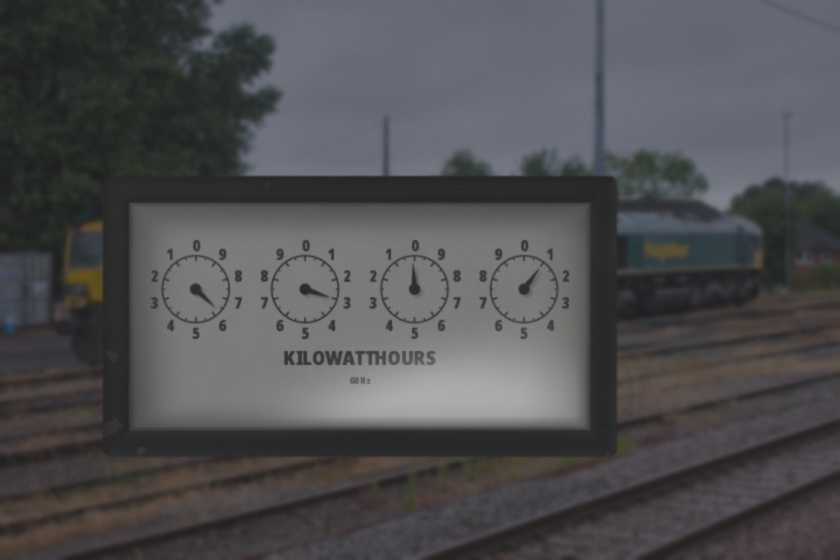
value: 6301kWh
